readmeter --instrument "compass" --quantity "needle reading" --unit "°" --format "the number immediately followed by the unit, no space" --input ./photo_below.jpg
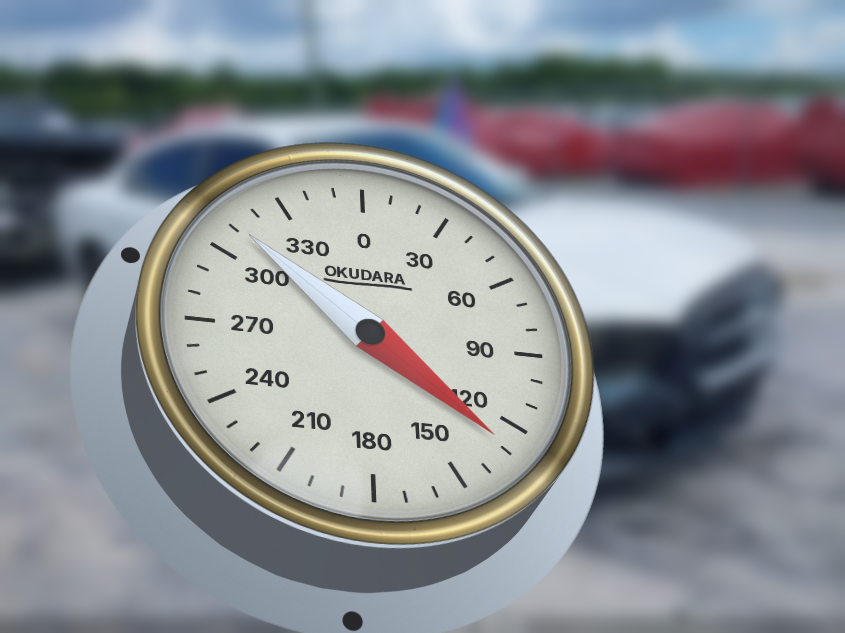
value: 130°
